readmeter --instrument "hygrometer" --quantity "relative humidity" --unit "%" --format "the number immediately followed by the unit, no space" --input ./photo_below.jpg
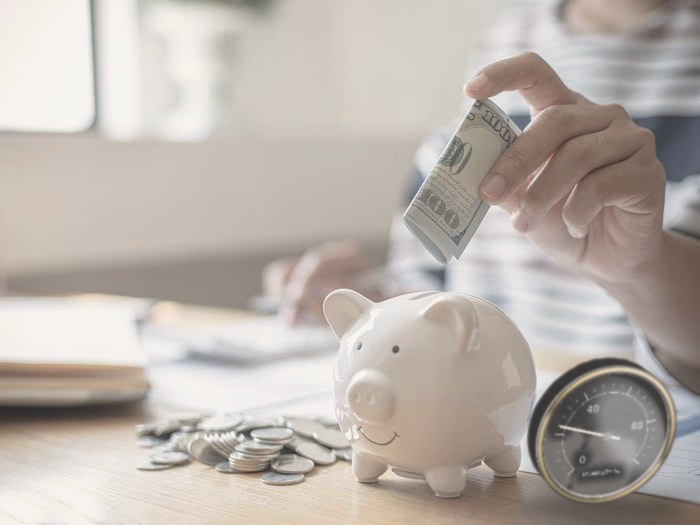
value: 24%
